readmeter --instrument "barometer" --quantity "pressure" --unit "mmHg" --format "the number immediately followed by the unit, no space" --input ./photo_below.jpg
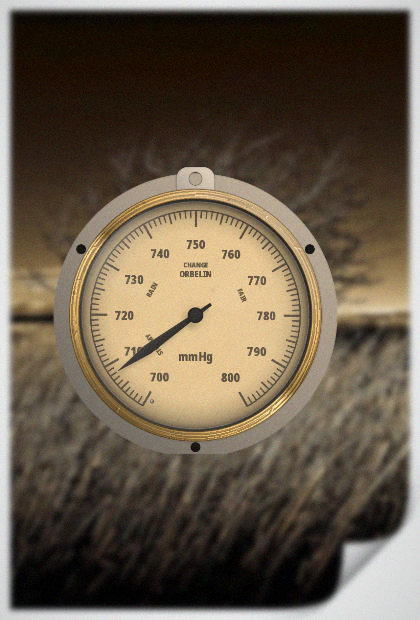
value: 708mmHg
